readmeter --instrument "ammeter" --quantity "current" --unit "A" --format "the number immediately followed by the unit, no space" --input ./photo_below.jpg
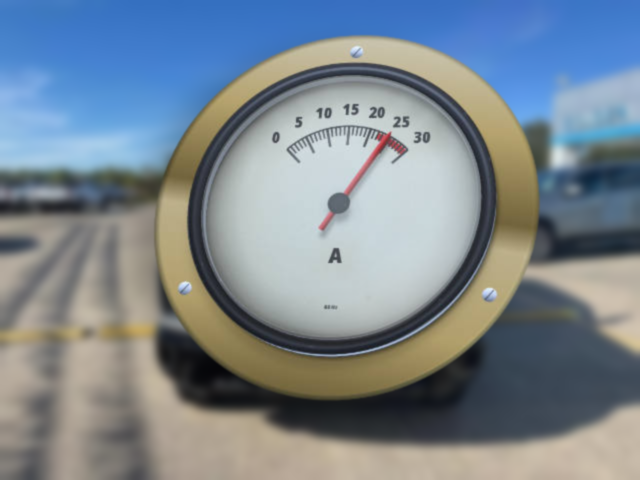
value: 25A
